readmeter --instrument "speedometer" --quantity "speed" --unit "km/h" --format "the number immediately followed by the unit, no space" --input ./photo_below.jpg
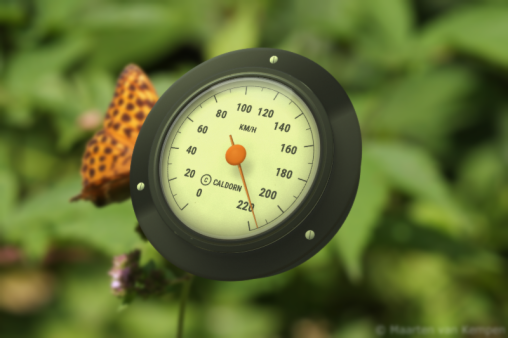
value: 215km/h
